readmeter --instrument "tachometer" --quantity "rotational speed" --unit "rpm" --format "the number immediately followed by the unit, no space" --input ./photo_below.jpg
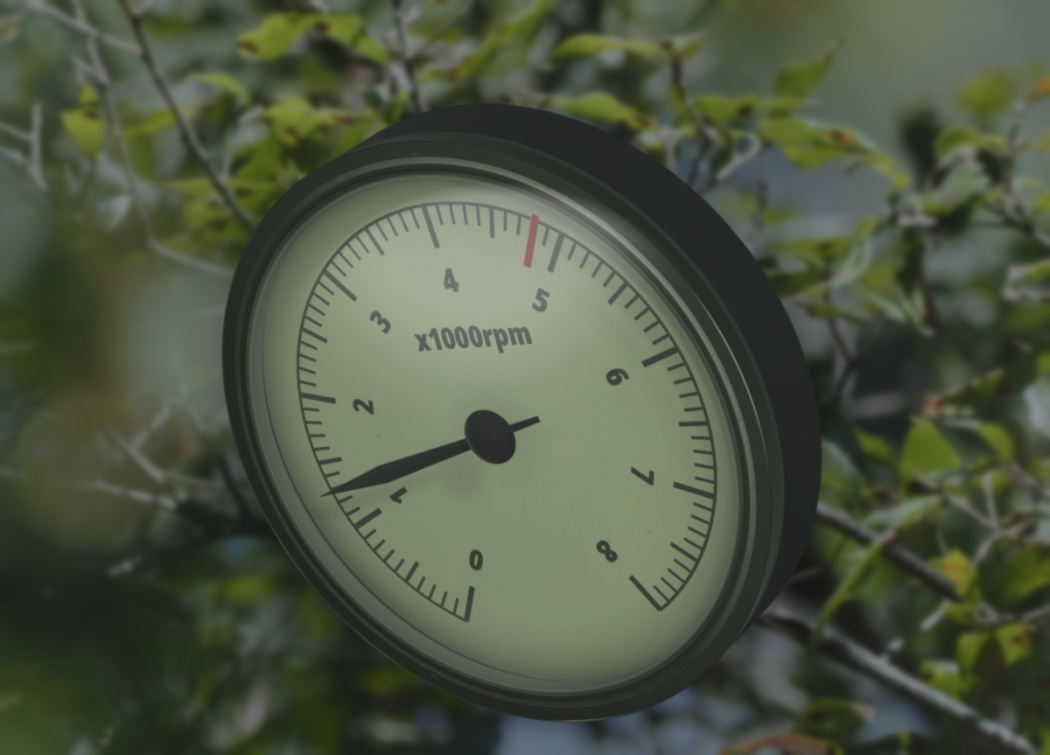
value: 1300rpm
